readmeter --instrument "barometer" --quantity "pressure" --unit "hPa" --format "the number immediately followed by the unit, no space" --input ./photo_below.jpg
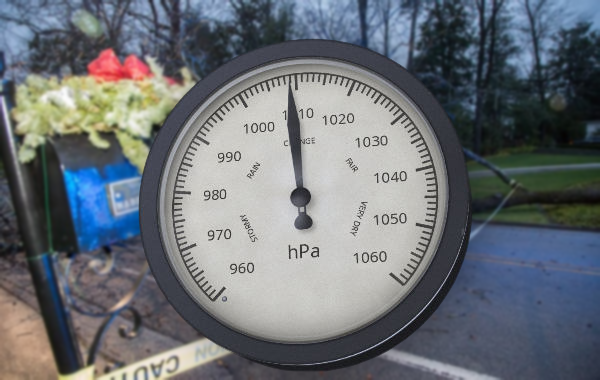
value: 1009hPa
